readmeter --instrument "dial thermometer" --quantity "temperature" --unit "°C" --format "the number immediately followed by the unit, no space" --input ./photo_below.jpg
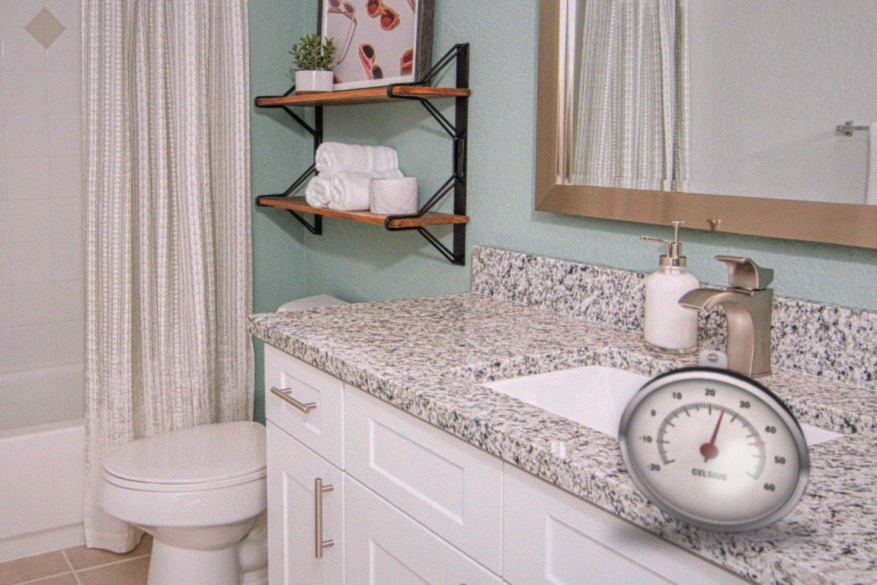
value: 25°C
